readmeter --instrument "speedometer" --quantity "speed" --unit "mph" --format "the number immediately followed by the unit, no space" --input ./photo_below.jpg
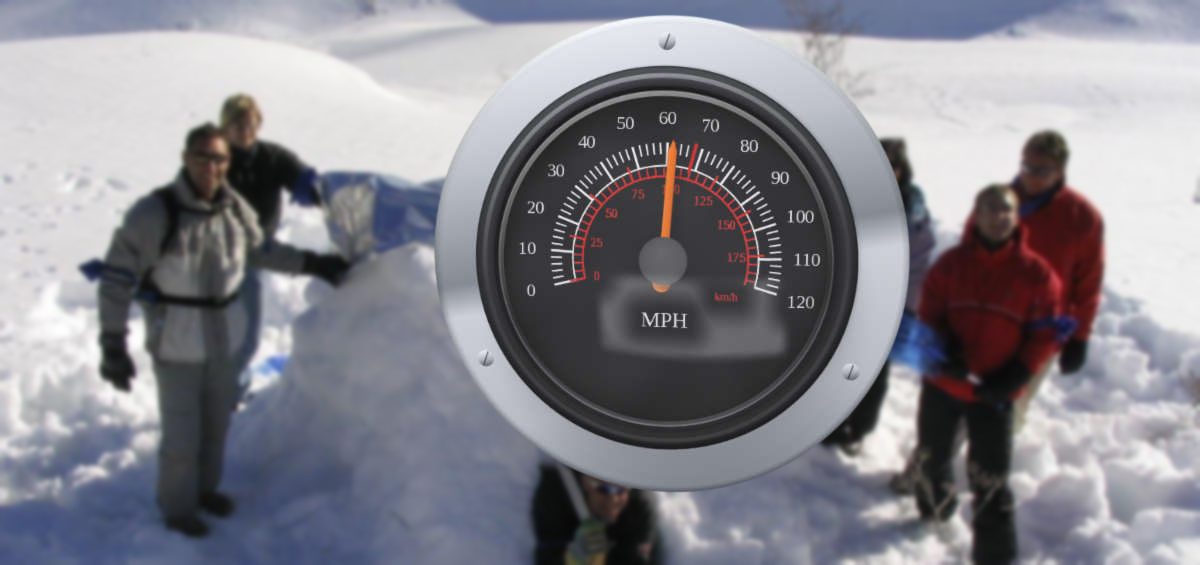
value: 62mph
